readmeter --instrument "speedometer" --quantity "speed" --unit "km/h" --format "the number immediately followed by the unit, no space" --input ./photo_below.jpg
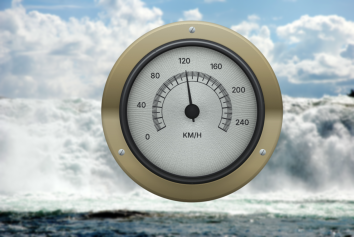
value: 120km/h
